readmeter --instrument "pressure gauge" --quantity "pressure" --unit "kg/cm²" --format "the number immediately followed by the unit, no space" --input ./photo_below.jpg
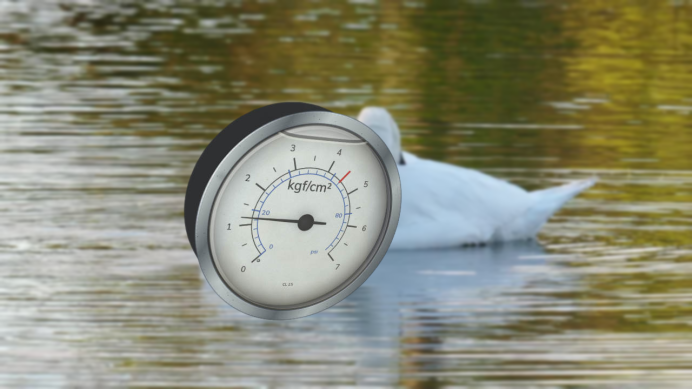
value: 1.25kg/cm²
